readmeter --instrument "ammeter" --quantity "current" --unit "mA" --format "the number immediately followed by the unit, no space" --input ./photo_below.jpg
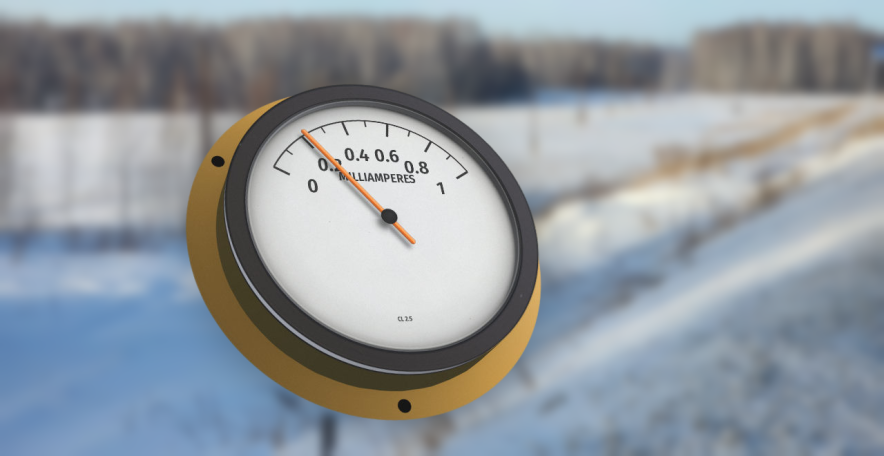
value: 0.2mA
